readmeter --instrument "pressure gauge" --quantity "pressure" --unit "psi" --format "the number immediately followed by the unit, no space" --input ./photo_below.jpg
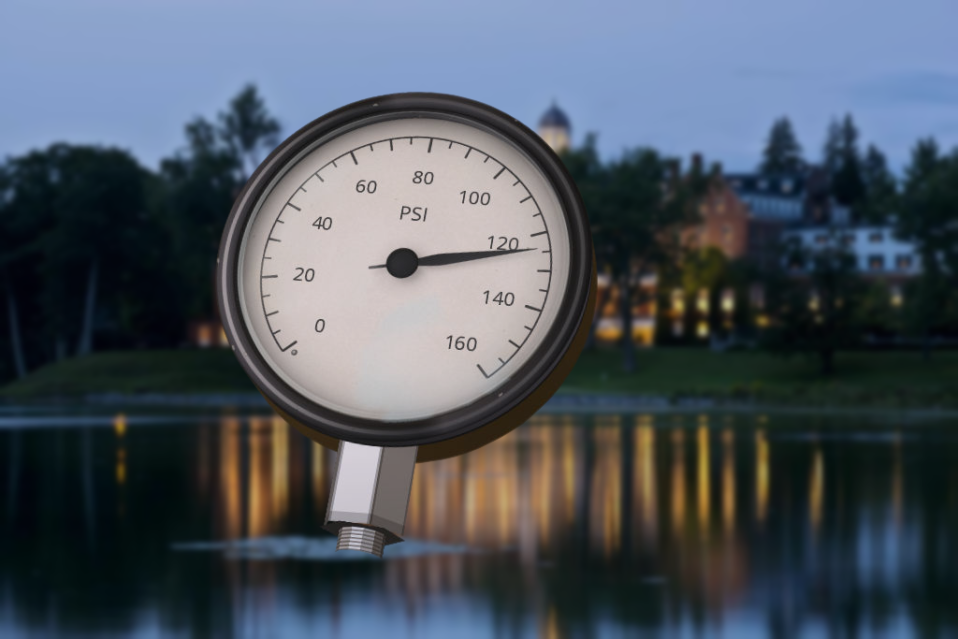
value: 125psi
